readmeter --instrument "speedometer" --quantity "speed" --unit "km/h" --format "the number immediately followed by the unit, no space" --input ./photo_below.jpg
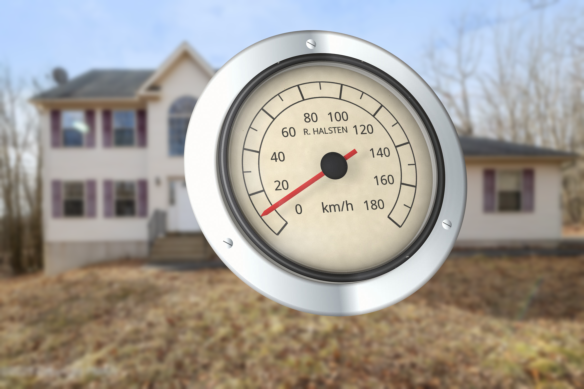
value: 10km/h
